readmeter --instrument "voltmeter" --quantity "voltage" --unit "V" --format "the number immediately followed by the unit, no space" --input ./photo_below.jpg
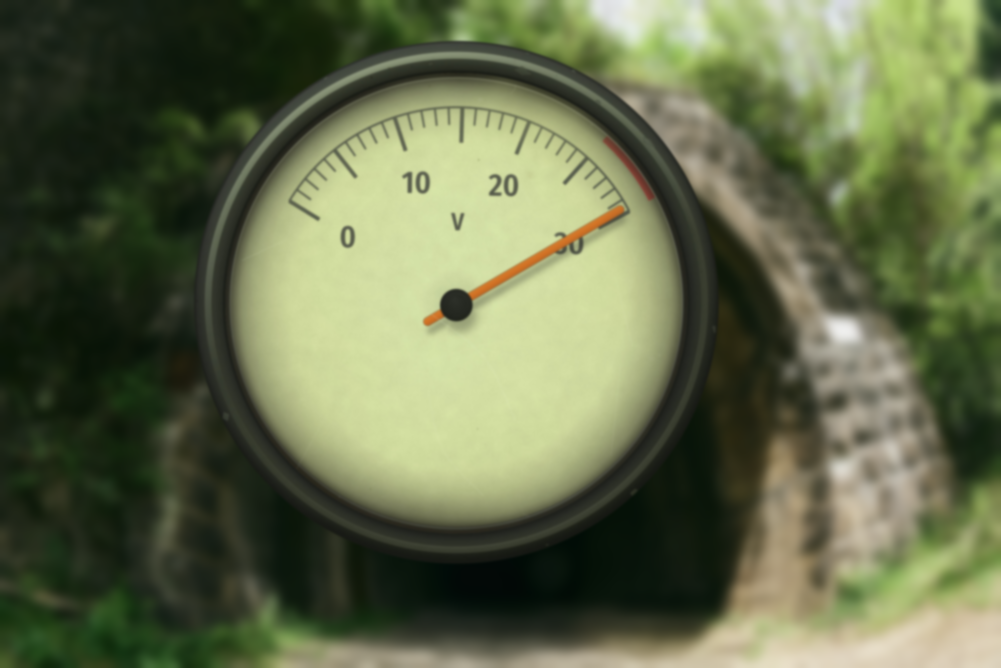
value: 29.5V
